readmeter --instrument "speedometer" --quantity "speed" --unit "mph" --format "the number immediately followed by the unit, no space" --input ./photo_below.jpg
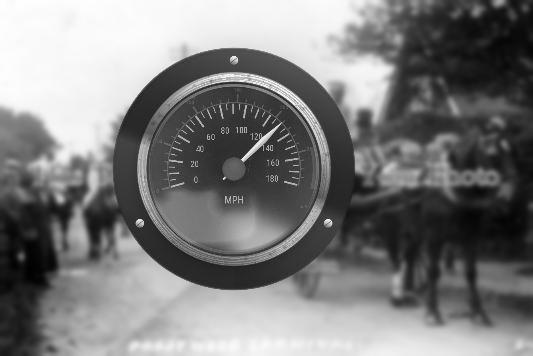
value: 130mph
